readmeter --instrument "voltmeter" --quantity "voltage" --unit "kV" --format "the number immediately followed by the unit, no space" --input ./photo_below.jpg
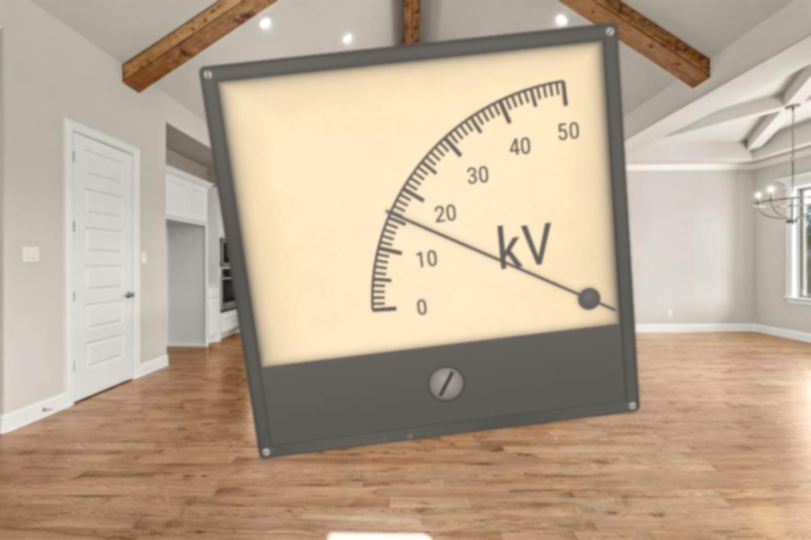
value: 16kV
